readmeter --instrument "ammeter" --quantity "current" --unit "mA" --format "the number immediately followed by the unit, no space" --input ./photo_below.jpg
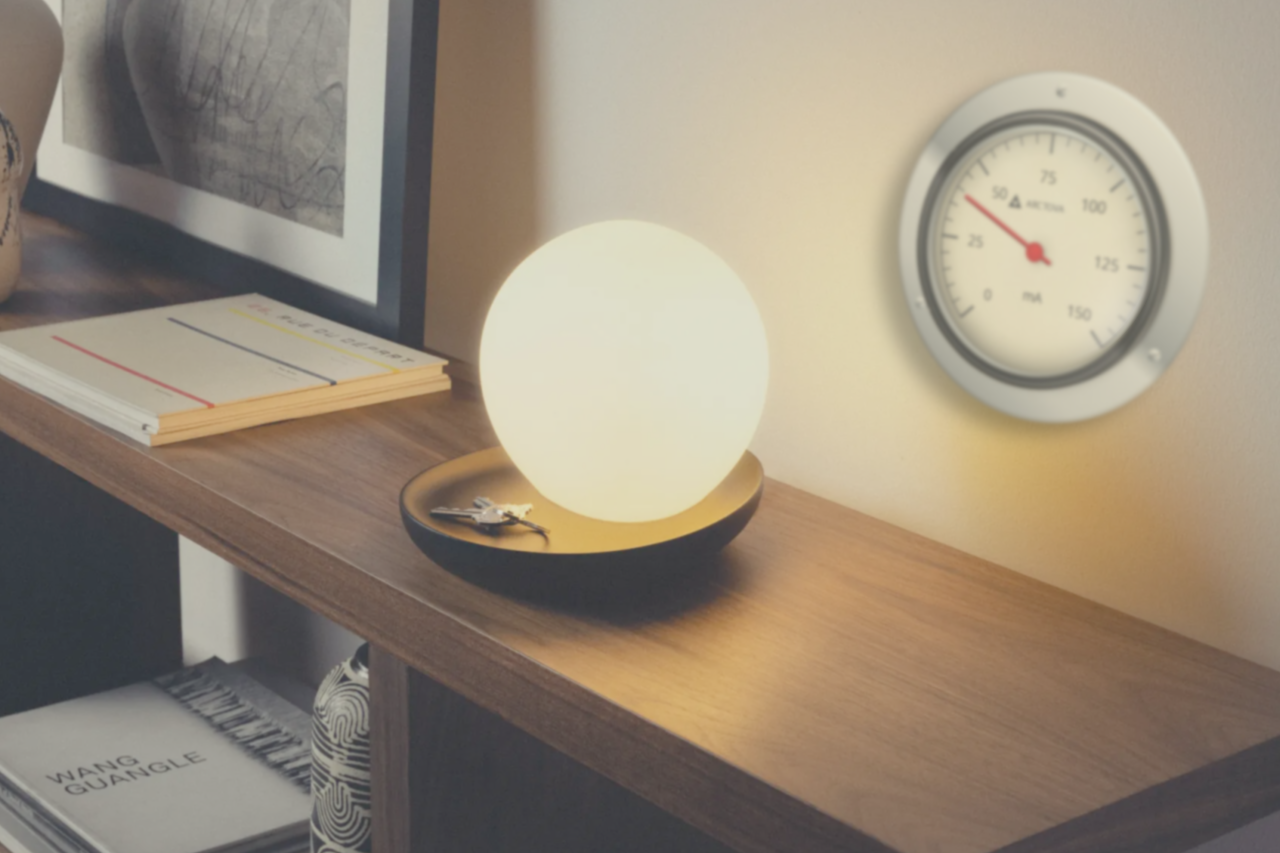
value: 40mA
